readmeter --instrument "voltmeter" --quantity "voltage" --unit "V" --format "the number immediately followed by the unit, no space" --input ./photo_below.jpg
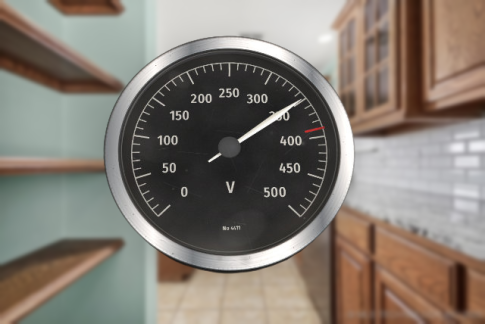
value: 350V
